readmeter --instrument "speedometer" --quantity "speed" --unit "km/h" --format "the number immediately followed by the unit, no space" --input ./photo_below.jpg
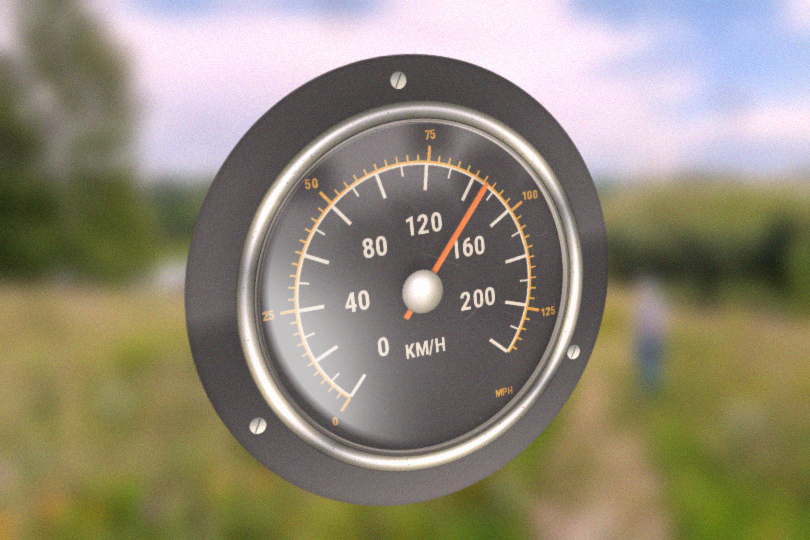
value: 145km/h
